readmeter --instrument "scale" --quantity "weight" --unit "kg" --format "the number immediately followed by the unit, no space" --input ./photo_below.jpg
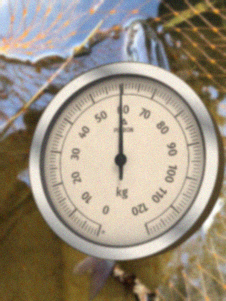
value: 60kg
